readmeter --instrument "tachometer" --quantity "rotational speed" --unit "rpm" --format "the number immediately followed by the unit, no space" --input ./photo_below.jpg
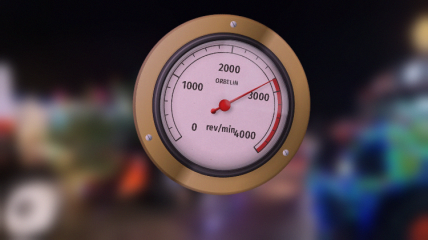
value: 2800rpm
